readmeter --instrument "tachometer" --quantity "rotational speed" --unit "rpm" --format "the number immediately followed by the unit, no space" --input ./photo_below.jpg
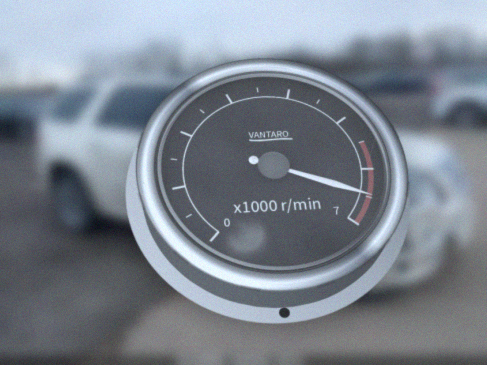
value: 6500rpm
